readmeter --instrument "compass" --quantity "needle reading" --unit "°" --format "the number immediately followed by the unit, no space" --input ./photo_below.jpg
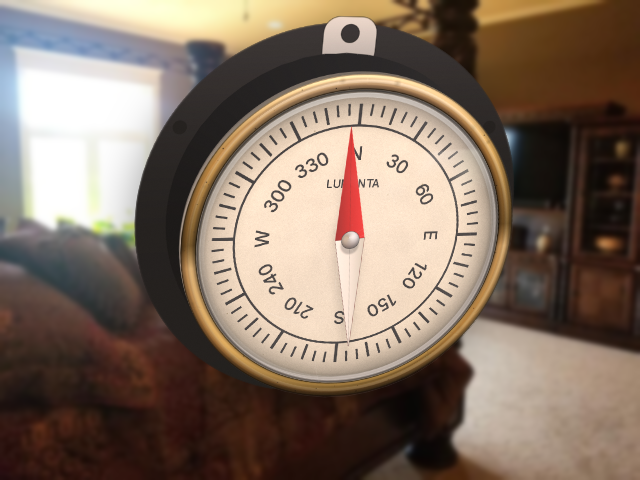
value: 355°
